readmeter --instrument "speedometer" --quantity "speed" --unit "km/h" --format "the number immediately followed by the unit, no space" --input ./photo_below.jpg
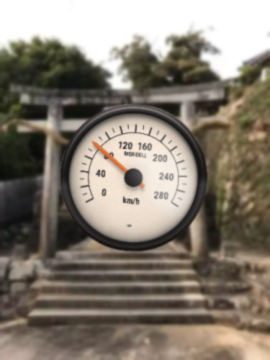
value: 80km/h
